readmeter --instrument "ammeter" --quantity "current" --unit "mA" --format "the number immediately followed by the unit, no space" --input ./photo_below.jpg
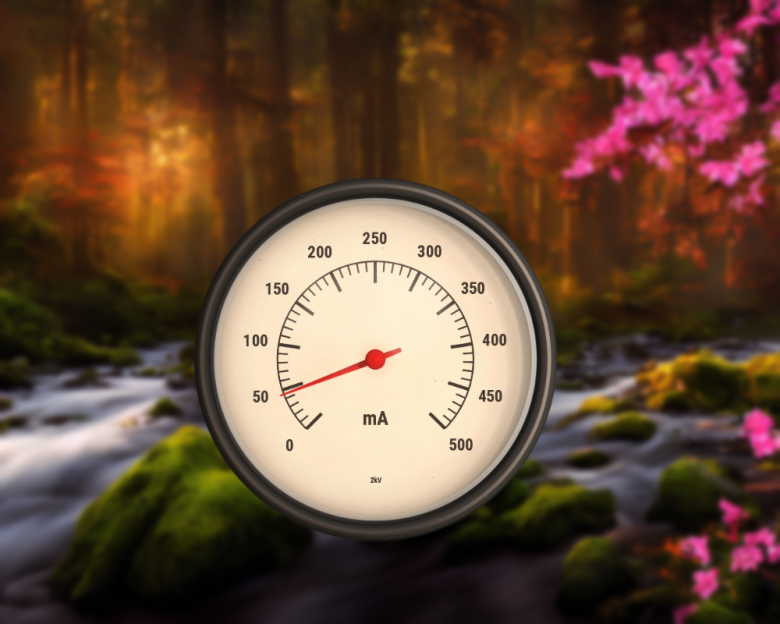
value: 45mA
